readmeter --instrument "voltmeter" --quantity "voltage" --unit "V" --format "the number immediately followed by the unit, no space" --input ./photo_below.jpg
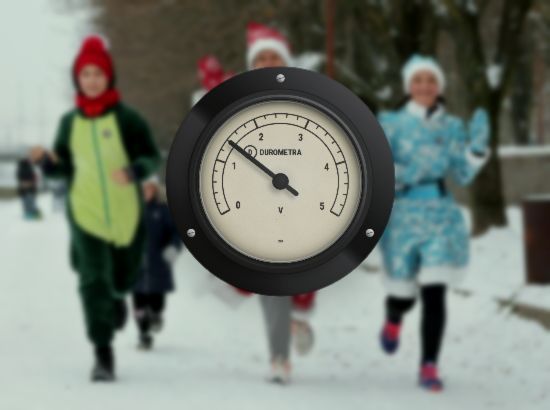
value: 1.4V
